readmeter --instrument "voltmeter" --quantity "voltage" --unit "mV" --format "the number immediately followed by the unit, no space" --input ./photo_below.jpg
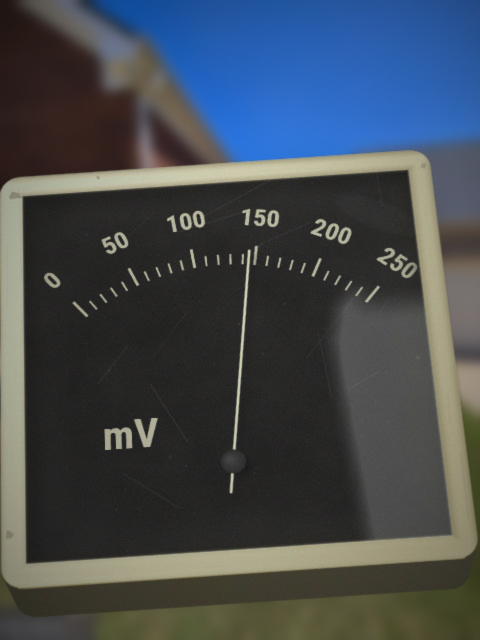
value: 145mV
